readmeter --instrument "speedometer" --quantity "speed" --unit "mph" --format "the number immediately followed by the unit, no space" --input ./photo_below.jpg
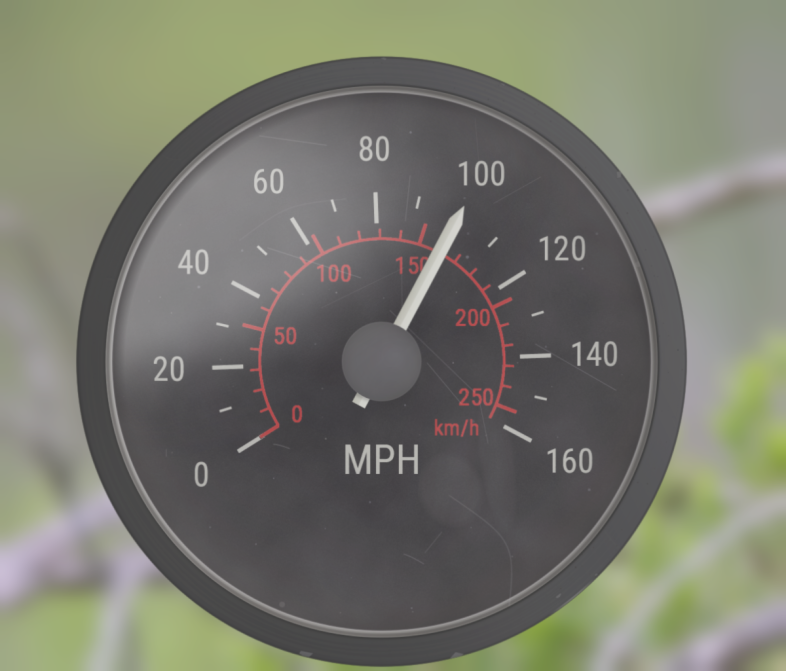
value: 100mph
